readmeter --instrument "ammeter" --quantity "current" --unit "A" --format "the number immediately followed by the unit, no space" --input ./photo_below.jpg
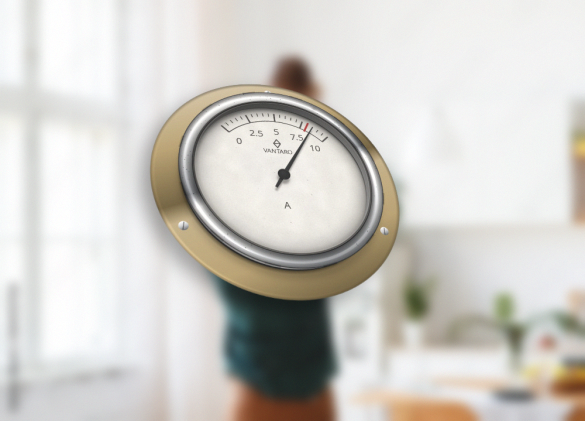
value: 8.5A
